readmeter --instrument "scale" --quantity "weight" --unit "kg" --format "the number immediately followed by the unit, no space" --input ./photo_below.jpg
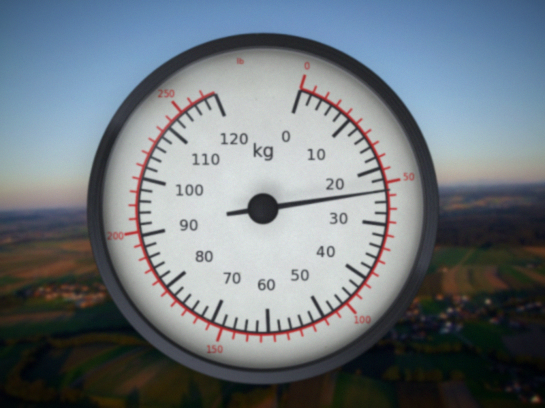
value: 24kg
